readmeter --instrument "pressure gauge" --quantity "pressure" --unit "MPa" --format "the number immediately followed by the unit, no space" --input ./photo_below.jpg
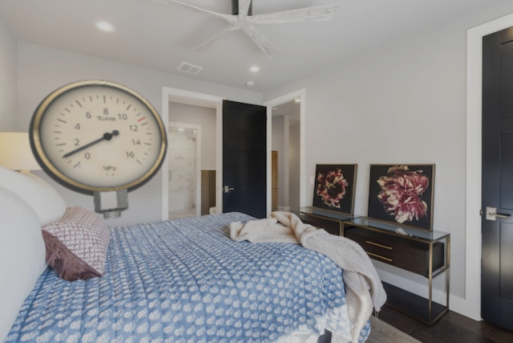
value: 1MPa
